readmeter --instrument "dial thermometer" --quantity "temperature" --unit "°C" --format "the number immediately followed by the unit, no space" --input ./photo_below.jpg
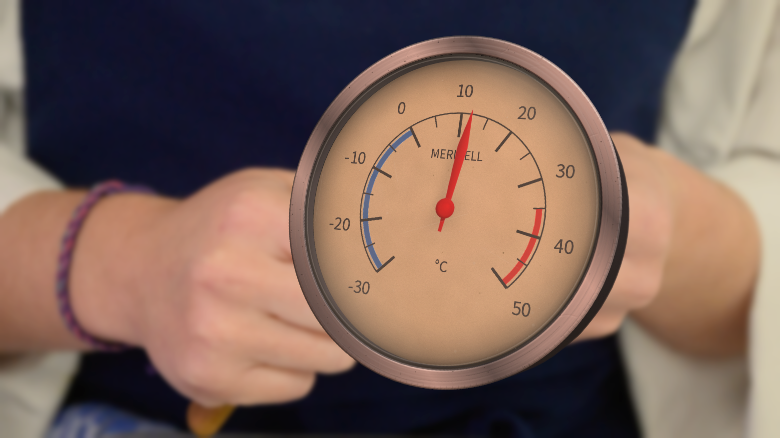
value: 12.5°C
